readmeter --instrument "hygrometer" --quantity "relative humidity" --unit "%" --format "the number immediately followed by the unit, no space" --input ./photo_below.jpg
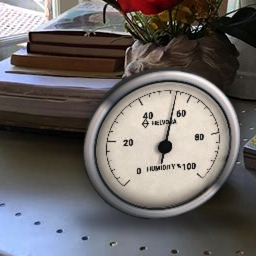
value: 54%
